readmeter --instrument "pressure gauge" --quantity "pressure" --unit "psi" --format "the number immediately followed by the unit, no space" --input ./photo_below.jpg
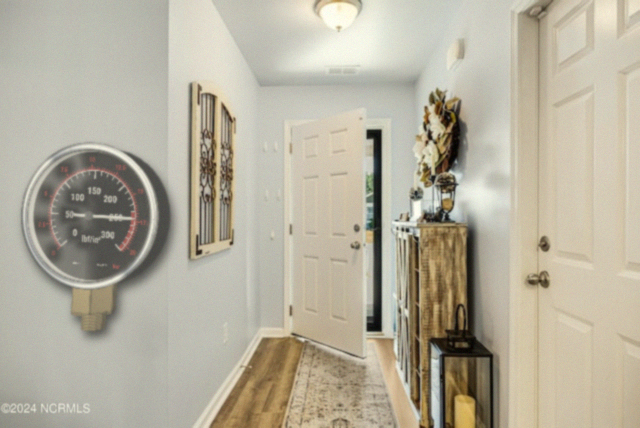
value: 250psi
